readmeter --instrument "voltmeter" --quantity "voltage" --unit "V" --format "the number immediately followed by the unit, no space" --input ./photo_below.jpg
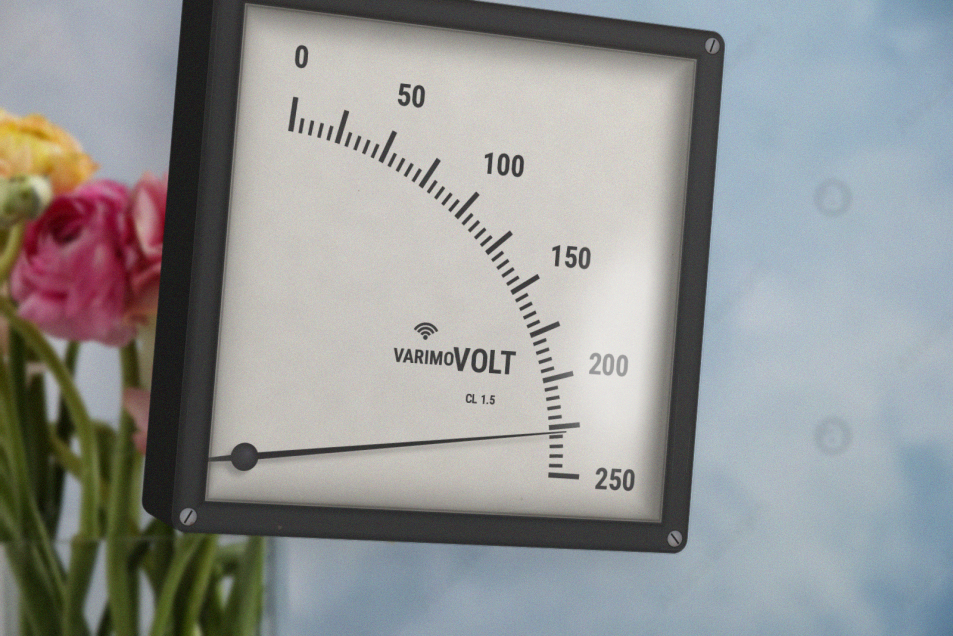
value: 227.5V
